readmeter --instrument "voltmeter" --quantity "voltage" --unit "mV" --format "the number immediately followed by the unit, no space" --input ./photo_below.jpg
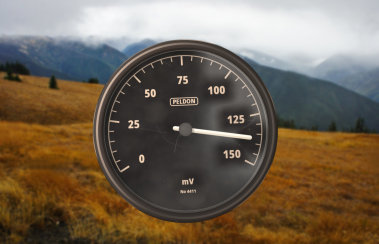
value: 137.5mV
